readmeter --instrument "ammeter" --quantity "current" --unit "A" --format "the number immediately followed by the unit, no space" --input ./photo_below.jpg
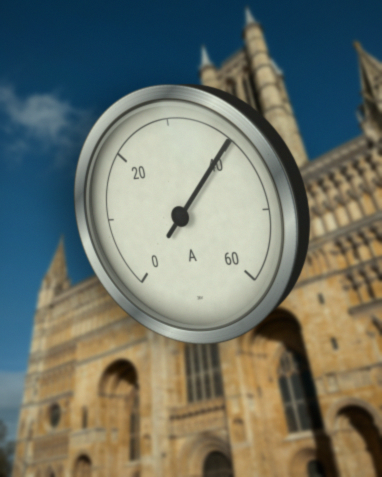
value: 40A
